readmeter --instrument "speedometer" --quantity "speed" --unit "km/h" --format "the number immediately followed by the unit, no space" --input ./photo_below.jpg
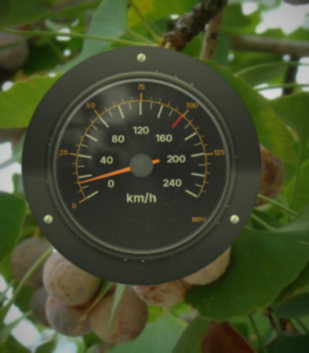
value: 15km/h
